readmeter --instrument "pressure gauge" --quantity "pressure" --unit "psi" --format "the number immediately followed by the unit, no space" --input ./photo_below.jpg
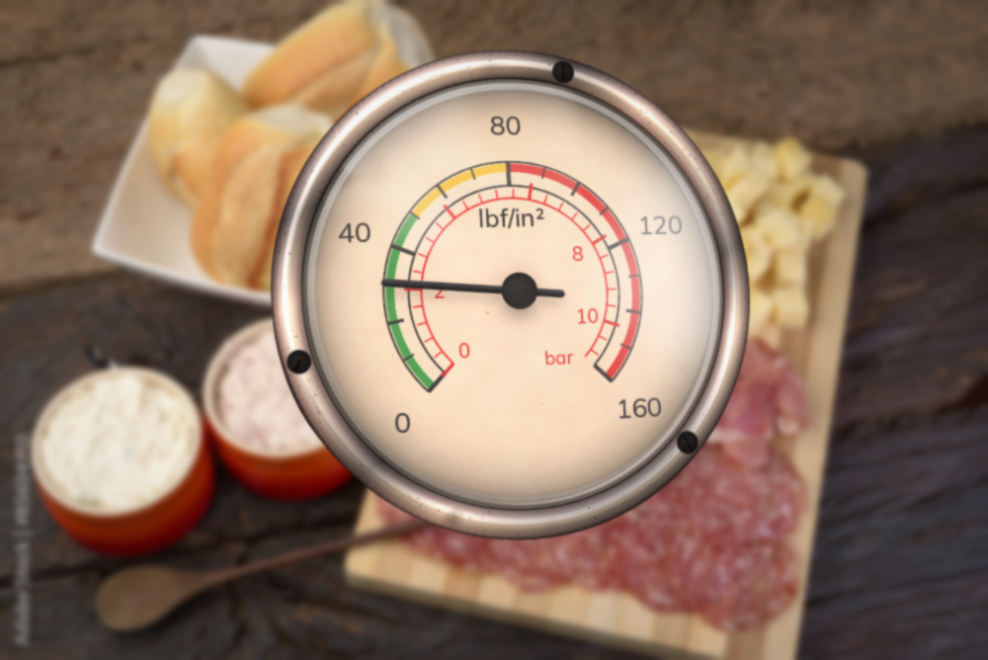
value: 30psi
